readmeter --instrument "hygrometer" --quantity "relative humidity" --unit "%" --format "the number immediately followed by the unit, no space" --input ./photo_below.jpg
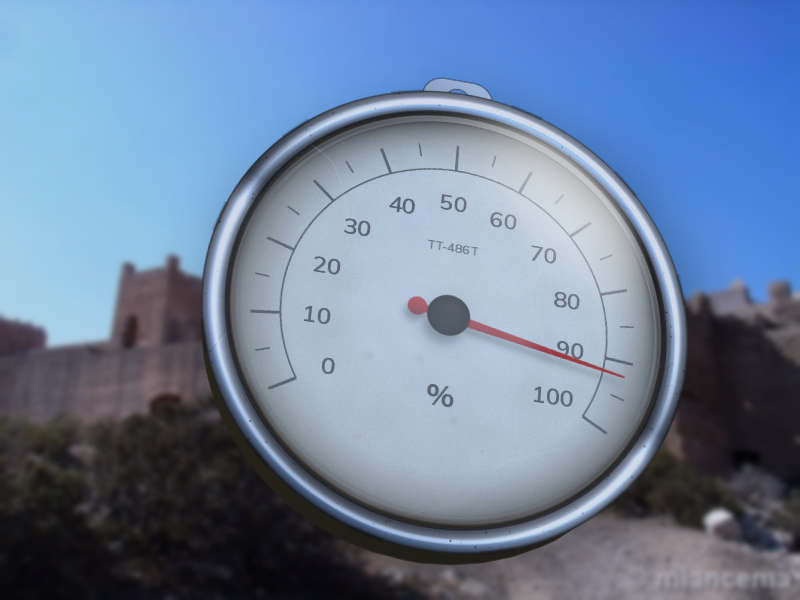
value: 92.5%
